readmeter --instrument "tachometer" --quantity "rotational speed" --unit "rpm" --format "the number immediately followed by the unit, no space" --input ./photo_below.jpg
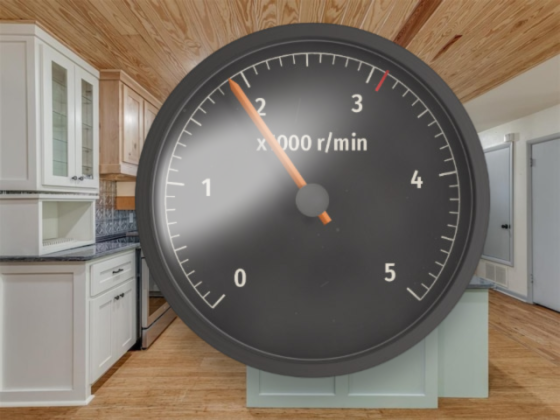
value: 1900rpm
